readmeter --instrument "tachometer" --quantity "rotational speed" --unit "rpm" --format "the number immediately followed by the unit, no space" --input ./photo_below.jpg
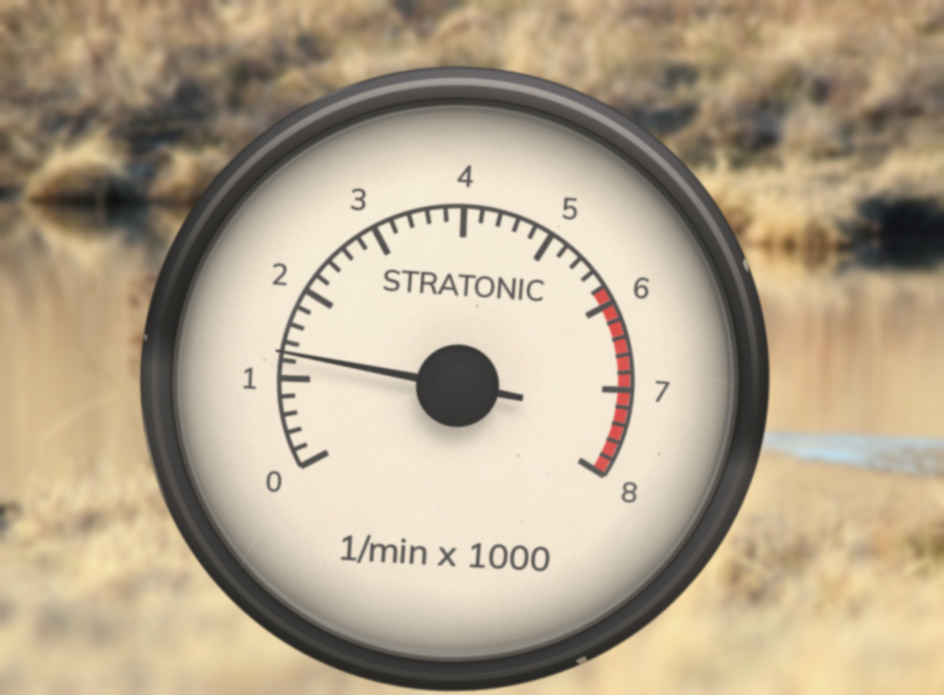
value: 1300rpm
